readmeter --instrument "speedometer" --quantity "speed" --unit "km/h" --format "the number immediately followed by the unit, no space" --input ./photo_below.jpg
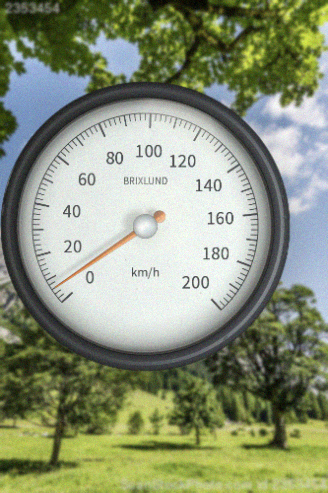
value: 6km/h
